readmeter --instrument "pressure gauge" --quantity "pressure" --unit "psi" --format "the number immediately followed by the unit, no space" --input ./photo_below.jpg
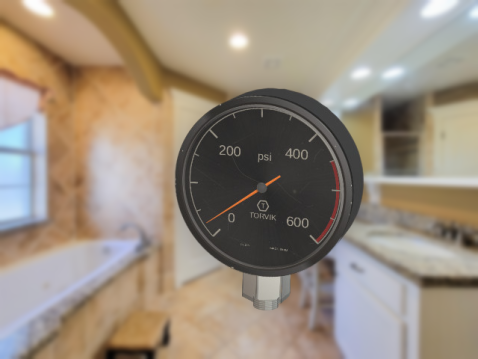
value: 25psi
